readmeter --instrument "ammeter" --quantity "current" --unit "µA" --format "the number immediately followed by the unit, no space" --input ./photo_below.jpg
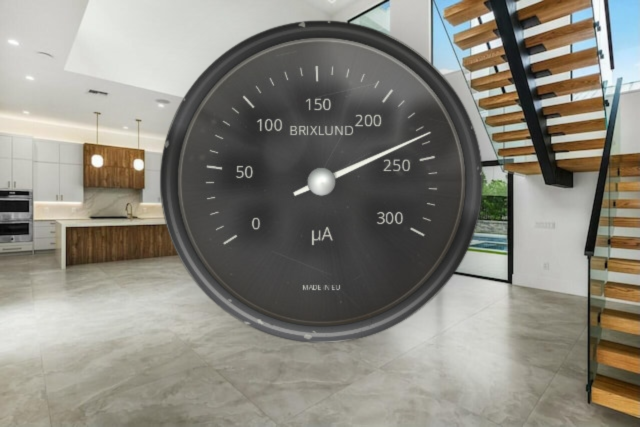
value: 235µA
